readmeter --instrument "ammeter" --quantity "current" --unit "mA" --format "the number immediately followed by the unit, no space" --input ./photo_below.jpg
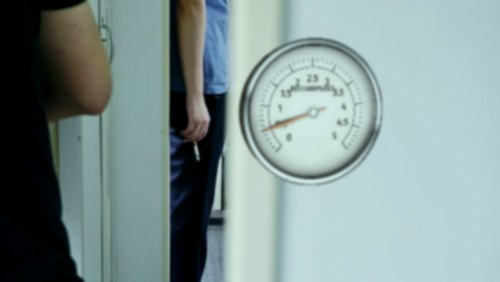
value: 0.5mA
